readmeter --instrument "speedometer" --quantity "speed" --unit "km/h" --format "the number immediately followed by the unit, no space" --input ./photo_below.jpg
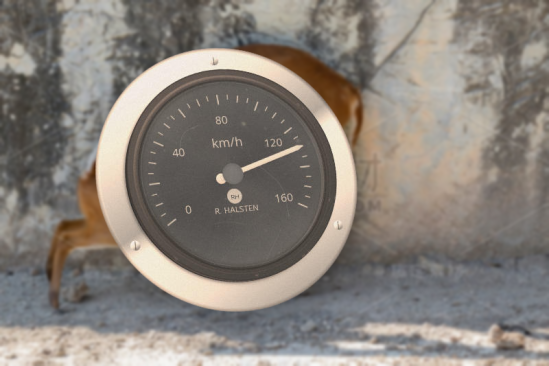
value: 130km/h
